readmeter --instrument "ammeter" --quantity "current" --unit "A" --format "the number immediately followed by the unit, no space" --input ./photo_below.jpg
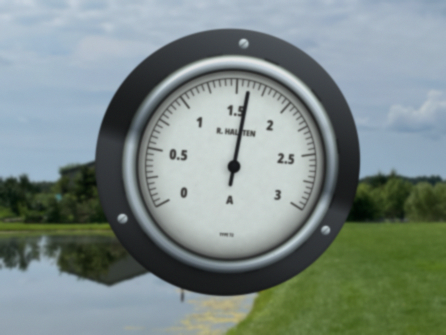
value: 1.6A
